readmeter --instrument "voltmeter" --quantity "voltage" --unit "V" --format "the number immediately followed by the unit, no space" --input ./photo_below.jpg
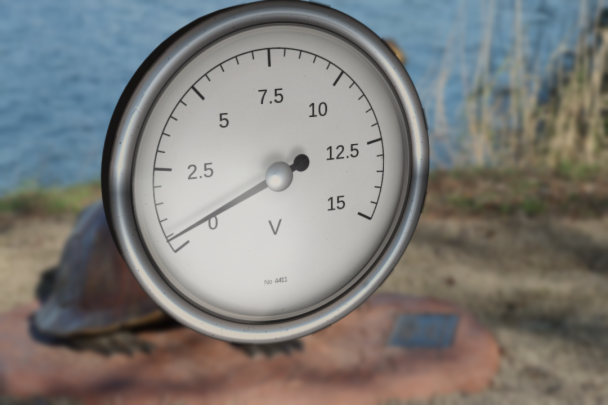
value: 0.5V
